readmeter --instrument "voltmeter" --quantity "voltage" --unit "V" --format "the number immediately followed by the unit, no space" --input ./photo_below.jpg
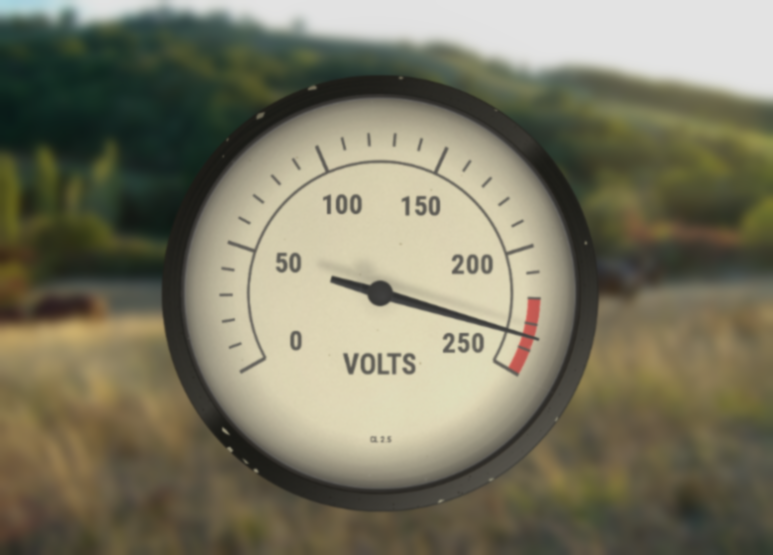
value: 235V
